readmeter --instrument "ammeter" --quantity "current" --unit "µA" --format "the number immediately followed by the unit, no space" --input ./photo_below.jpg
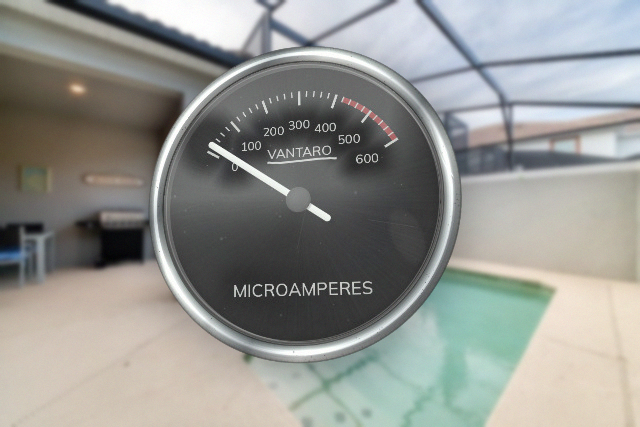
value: 20µA
